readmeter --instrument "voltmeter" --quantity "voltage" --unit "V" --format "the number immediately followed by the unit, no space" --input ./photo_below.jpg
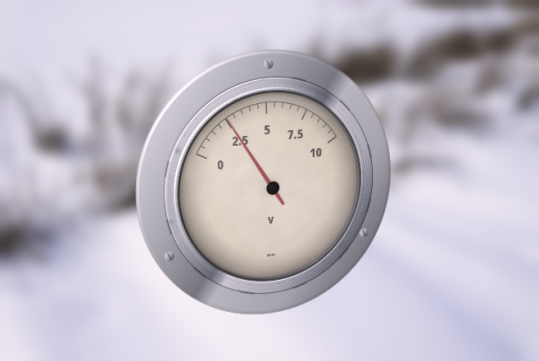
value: 2.5V
